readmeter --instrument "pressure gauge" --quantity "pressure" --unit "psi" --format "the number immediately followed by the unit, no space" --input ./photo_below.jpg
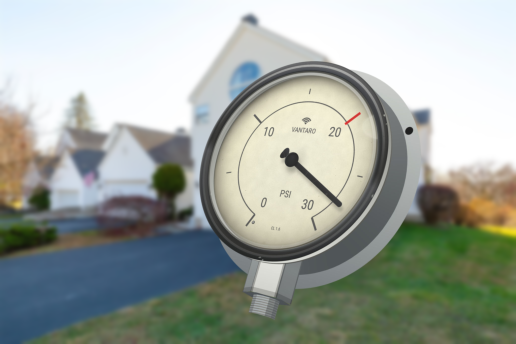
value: 27.5psi
